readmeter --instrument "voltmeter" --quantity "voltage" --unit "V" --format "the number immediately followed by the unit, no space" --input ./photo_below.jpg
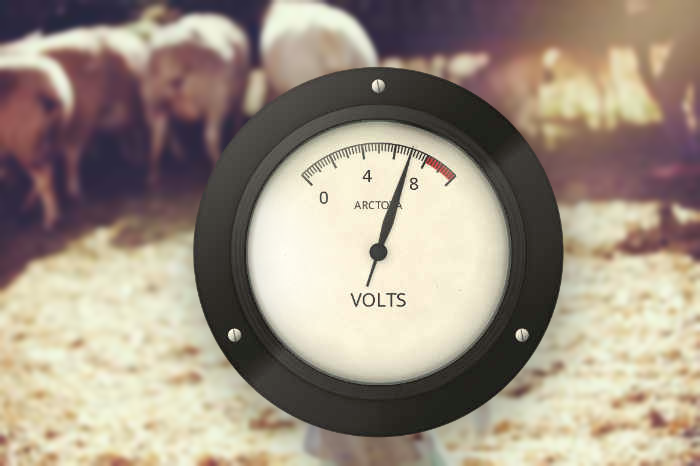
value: 7V
